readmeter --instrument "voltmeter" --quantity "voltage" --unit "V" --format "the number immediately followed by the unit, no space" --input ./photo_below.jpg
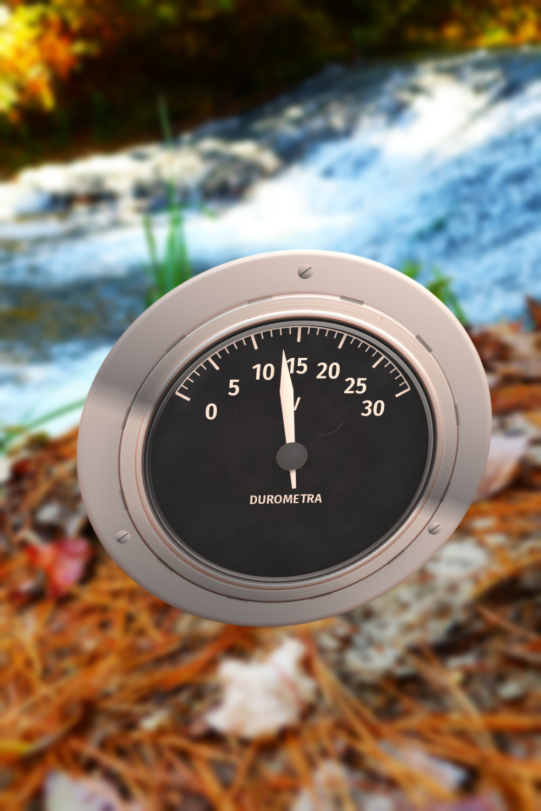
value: 13V
